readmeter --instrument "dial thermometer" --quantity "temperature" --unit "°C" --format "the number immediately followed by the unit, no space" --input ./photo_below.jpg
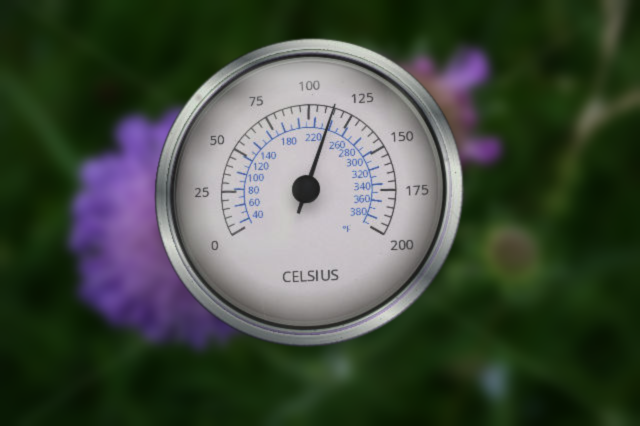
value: 115°C
